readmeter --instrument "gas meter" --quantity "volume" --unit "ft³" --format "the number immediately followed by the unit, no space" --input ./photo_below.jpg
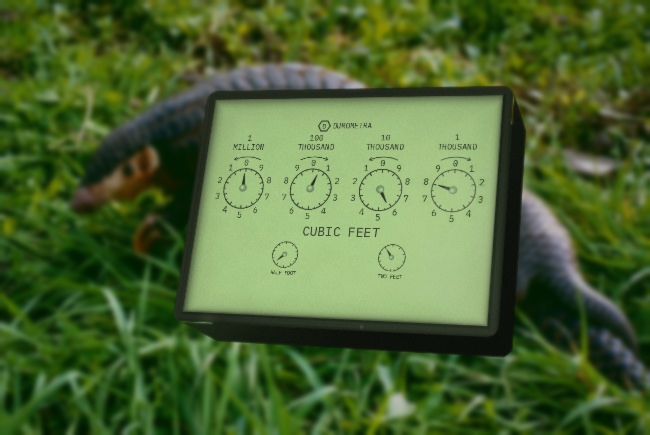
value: 5800ft³
